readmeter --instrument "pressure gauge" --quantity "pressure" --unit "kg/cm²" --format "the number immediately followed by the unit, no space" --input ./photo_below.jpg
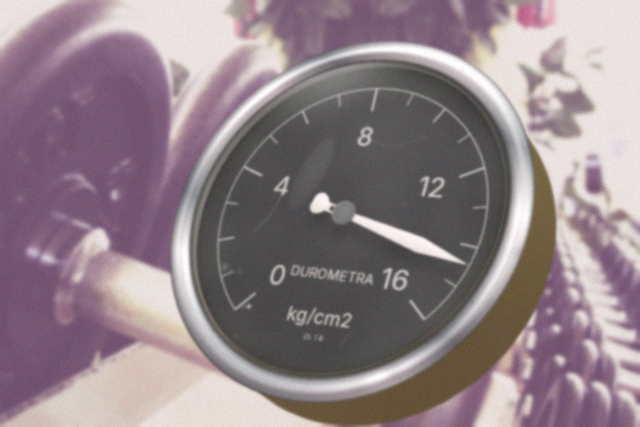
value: 14.5kg/cm²
